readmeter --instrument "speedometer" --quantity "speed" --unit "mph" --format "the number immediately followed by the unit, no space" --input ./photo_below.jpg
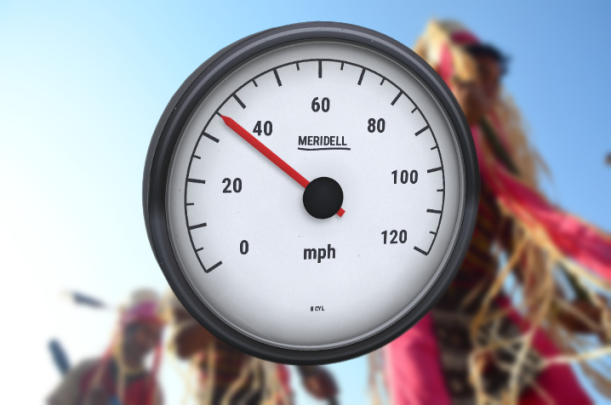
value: 35mph
